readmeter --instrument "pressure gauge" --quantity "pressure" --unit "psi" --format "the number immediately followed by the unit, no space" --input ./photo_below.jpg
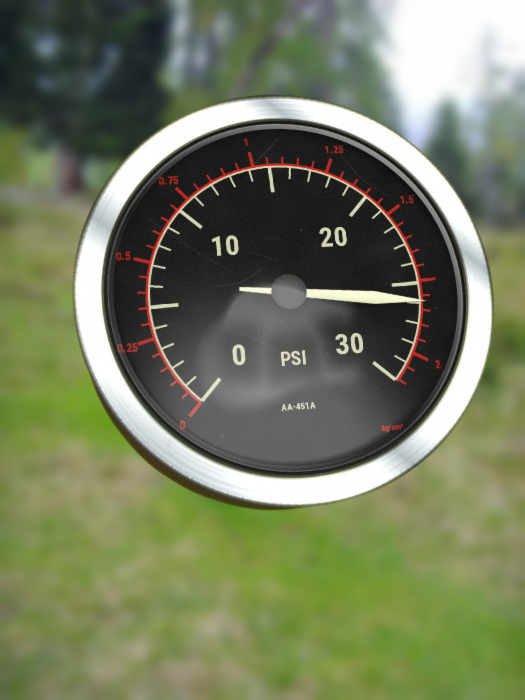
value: 26psi
